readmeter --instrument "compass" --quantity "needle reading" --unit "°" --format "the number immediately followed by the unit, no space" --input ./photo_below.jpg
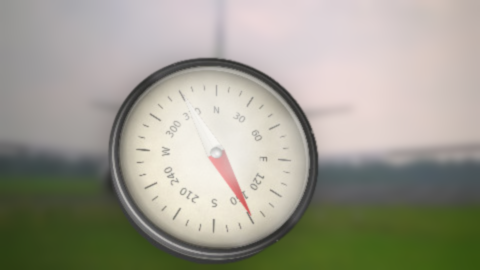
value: 150°
